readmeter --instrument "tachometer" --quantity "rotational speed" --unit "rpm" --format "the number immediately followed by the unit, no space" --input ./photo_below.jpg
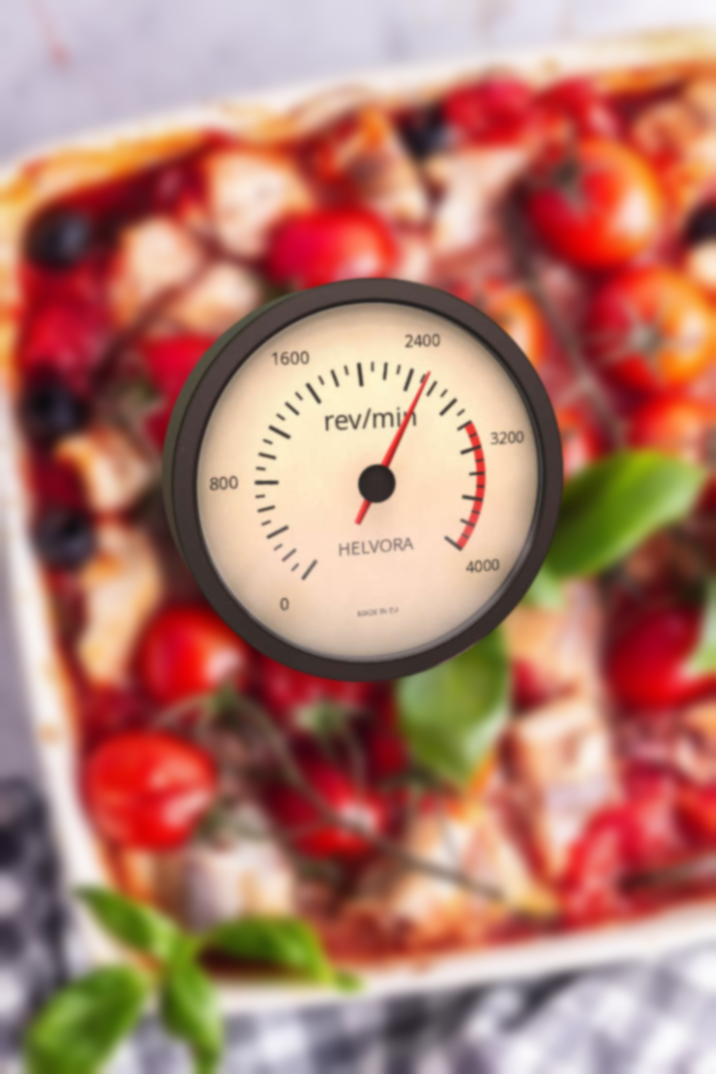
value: 2500rpm
